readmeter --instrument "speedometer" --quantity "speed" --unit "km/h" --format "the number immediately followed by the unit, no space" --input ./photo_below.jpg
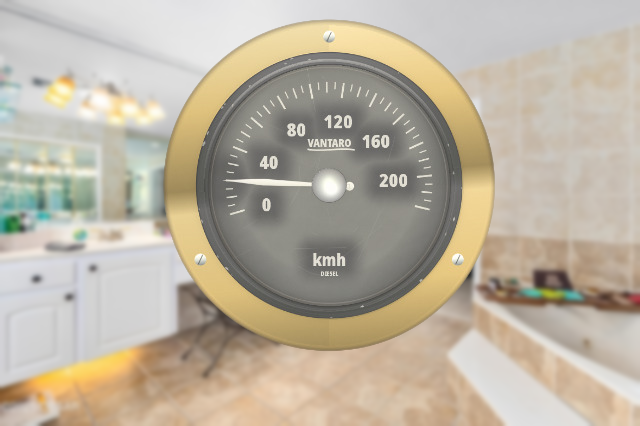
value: 20km/h
